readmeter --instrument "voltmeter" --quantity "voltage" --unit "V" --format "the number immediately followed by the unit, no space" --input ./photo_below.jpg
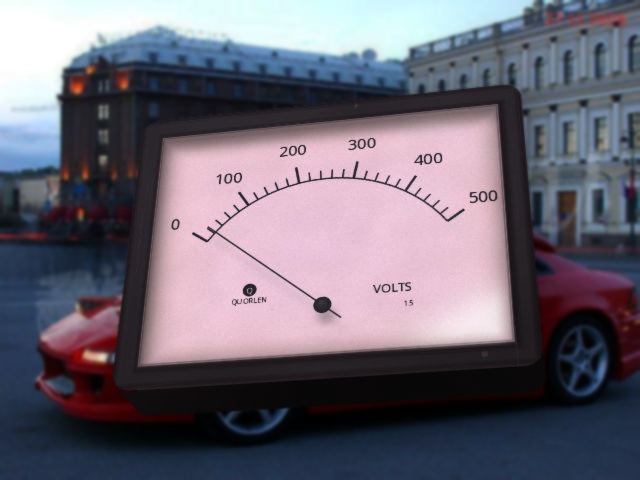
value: 20V
